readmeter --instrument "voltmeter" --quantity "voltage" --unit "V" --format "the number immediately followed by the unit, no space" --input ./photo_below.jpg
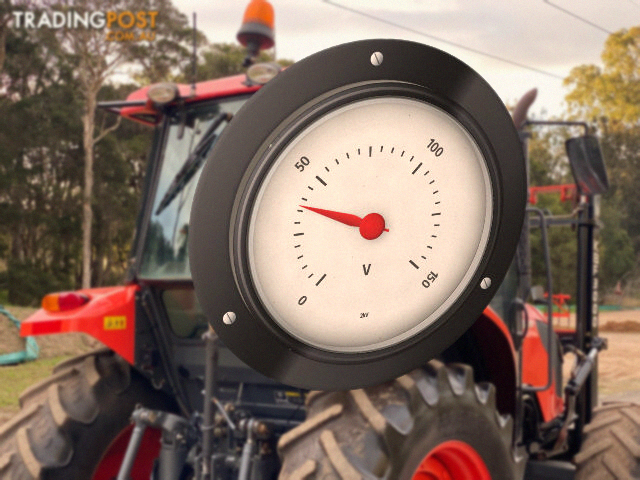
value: 37.5V
